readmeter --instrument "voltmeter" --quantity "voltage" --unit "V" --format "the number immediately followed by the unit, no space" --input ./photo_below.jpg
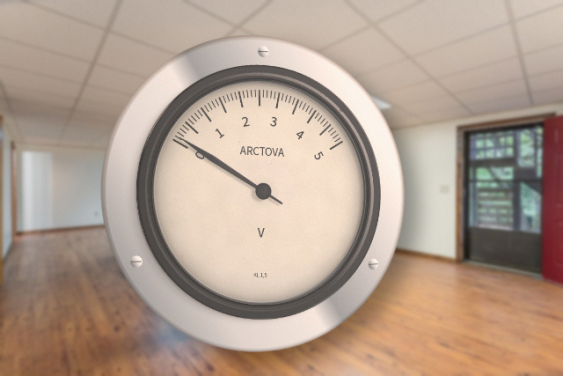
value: 0.1V
